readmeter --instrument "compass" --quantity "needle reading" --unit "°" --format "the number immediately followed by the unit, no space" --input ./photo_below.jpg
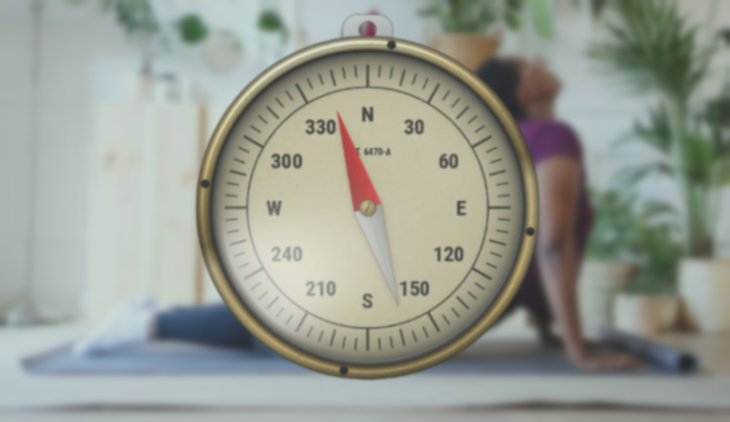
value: 342.5°
